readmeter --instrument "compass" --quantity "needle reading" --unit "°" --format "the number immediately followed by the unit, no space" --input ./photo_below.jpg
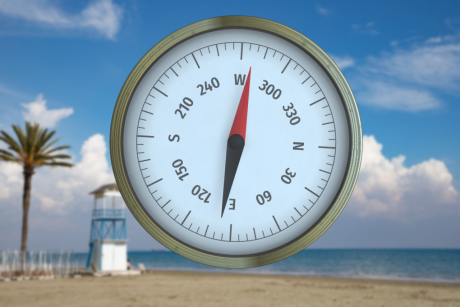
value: 277.5°
